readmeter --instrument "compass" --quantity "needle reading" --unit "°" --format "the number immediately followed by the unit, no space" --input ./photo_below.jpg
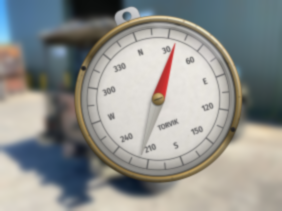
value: 37.5°
